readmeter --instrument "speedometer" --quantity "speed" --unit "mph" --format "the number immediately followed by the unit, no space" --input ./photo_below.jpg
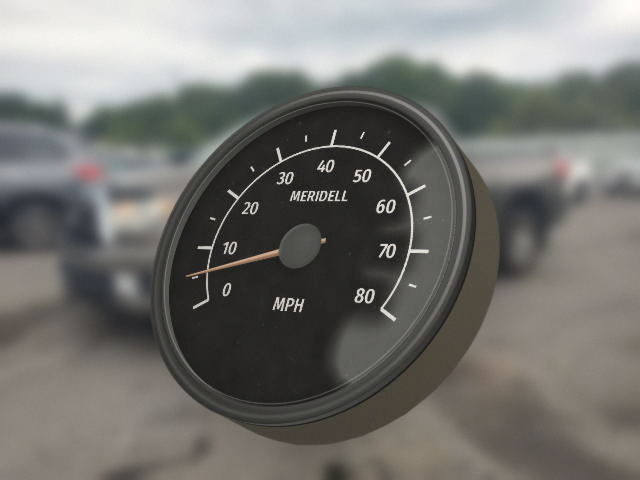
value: 5mph
